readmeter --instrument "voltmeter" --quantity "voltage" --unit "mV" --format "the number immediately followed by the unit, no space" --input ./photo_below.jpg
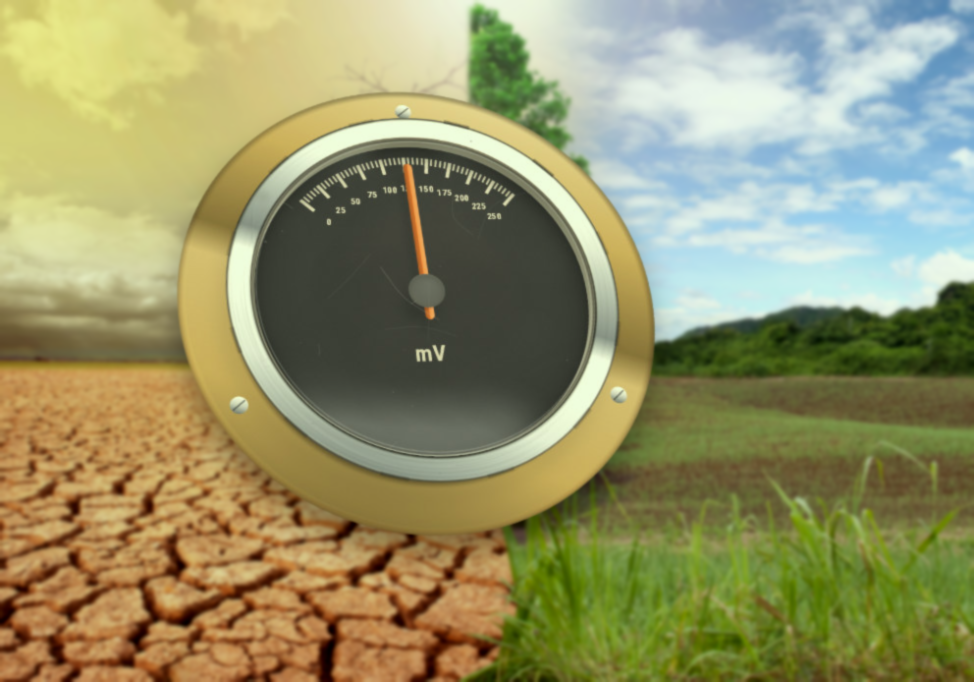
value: 125mV
